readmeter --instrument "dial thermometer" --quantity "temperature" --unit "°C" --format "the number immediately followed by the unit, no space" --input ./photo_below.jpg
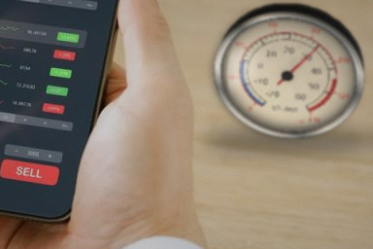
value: 30°C
